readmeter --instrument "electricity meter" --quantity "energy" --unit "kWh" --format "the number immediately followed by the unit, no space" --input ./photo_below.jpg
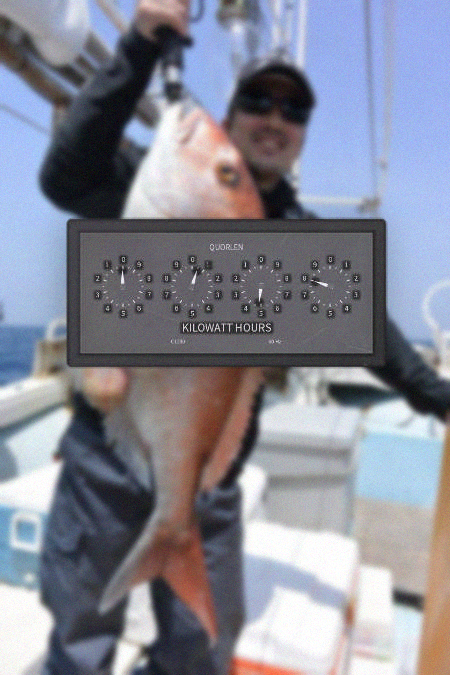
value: 48kWh
